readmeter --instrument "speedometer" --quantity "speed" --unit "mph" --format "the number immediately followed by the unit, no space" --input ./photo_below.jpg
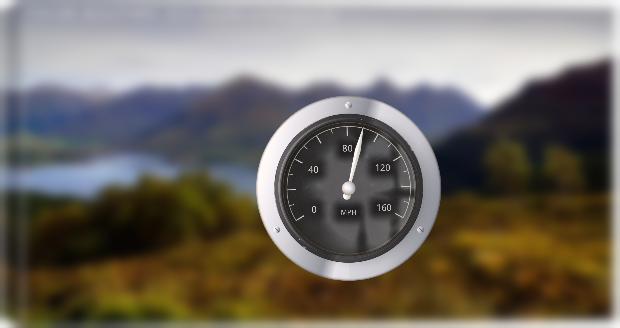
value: 90mph
